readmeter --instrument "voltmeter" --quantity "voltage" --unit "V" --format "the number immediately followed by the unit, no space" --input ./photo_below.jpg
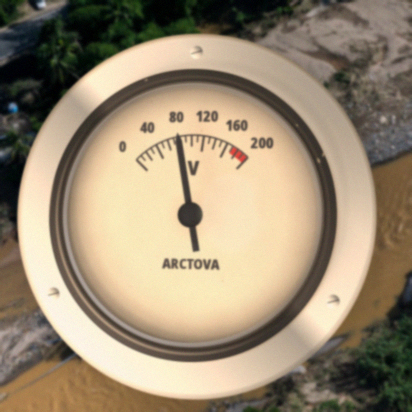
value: 80V
